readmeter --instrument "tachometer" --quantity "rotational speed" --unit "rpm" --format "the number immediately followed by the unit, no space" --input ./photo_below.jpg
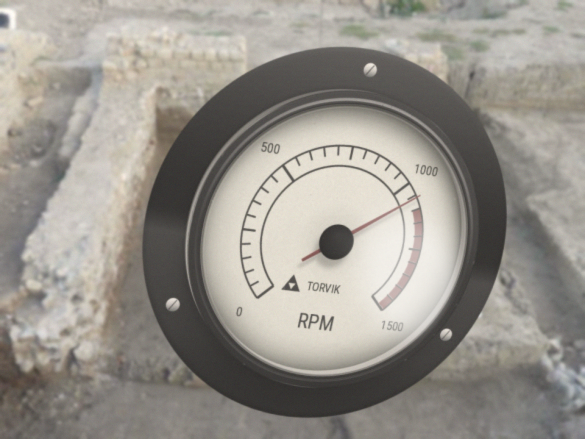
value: 1050rpm
